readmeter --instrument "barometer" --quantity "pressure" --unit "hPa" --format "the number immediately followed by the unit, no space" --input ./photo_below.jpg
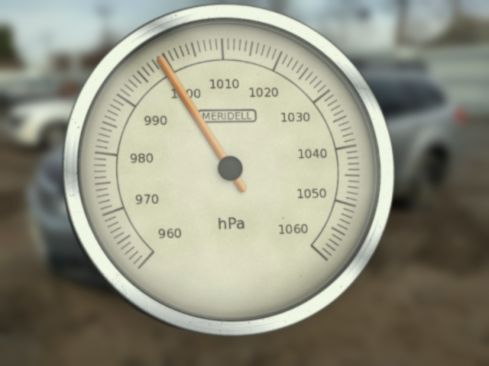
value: 999hPa
